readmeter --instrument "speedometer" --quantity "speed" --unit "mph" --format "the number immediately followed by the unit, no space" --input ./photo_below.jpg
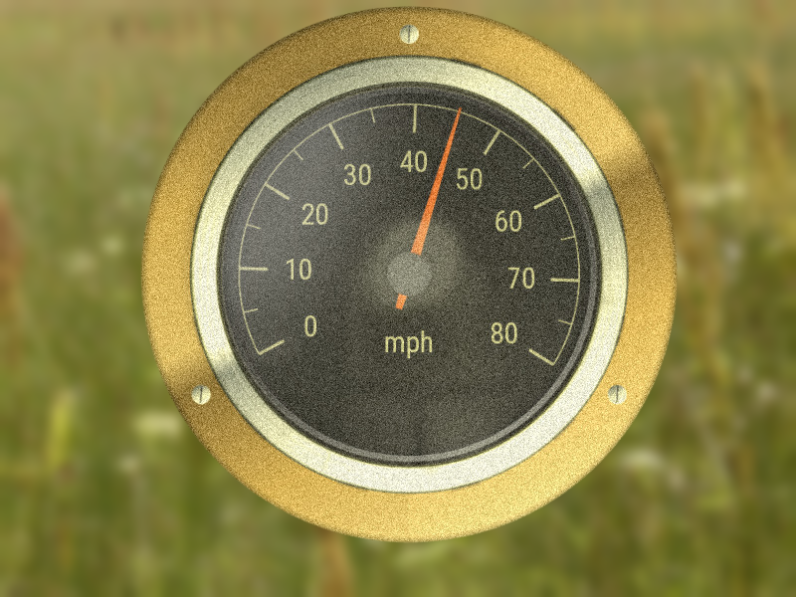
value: 45mph
